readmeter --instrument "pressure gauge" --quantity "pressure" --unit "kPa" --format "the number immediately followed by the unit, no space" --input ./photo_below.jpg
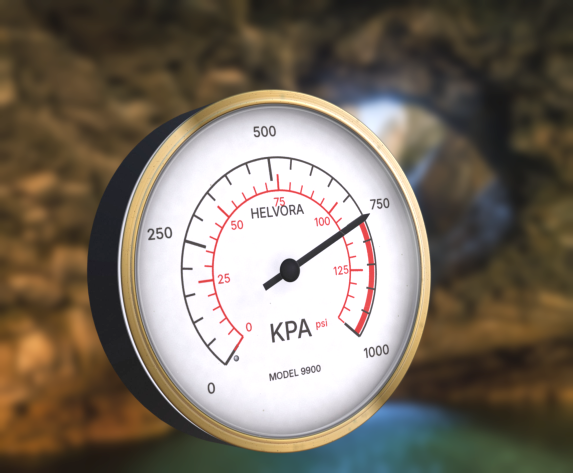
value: 750kPa
